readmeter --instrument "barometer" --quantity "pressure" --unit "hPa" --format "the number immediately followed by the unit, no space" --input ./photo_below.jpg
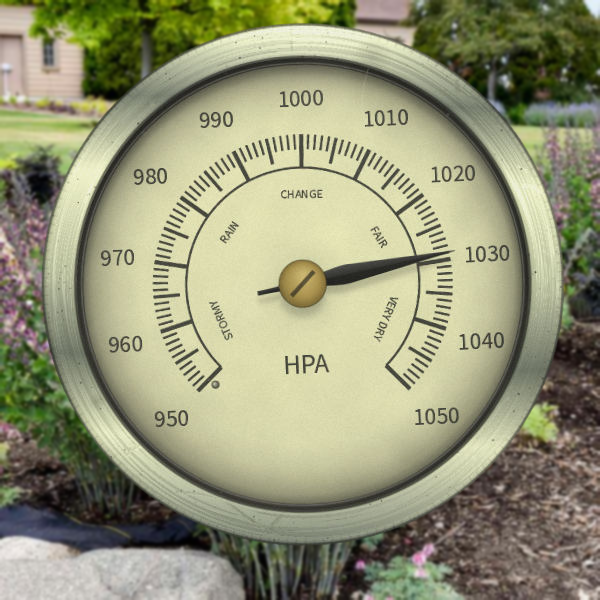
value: 1029hPa
